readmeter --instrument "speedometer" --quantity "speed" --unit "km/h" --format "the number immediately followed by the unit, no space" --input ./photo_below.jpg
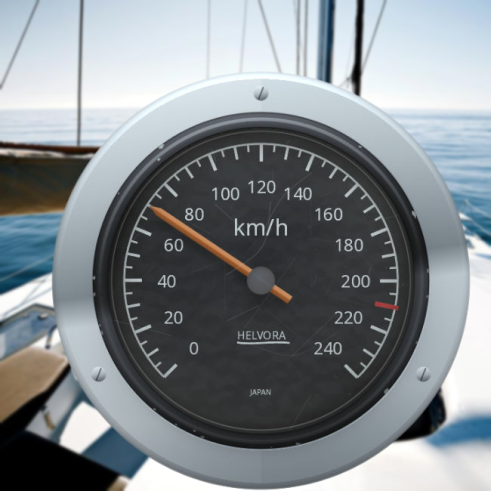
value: 70km/h
